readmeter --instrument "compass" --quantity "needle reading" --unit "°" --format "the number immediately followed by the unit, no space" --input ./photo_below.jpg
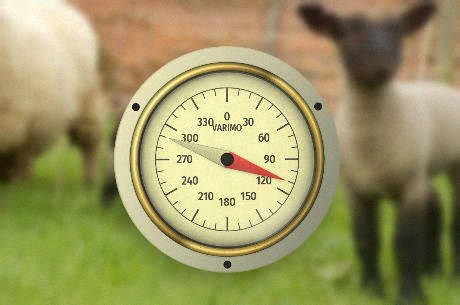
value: 110°
